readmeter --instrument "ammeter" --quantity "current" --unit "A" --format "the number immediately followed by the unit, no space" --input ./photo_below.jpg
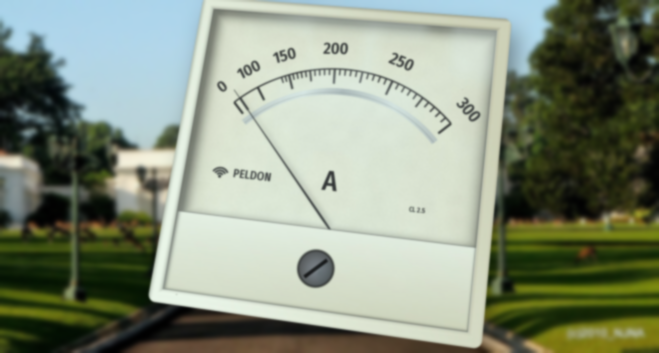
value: 50A
